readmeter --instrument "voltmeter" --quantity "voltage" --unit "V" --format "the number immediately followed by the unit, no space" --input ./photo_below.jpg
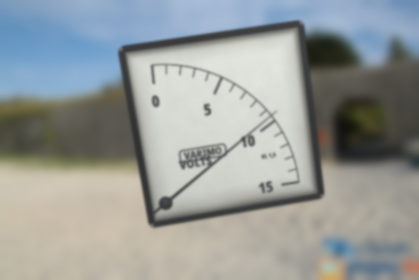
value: 9.5V
